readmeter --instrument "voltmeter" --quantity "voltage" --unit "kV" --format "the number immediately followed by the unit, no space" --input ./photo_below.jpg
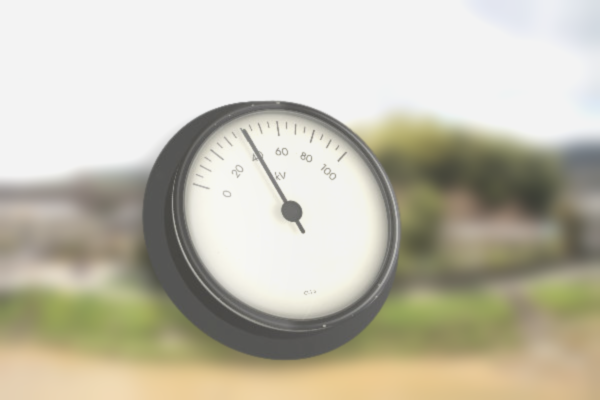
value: 40kV
